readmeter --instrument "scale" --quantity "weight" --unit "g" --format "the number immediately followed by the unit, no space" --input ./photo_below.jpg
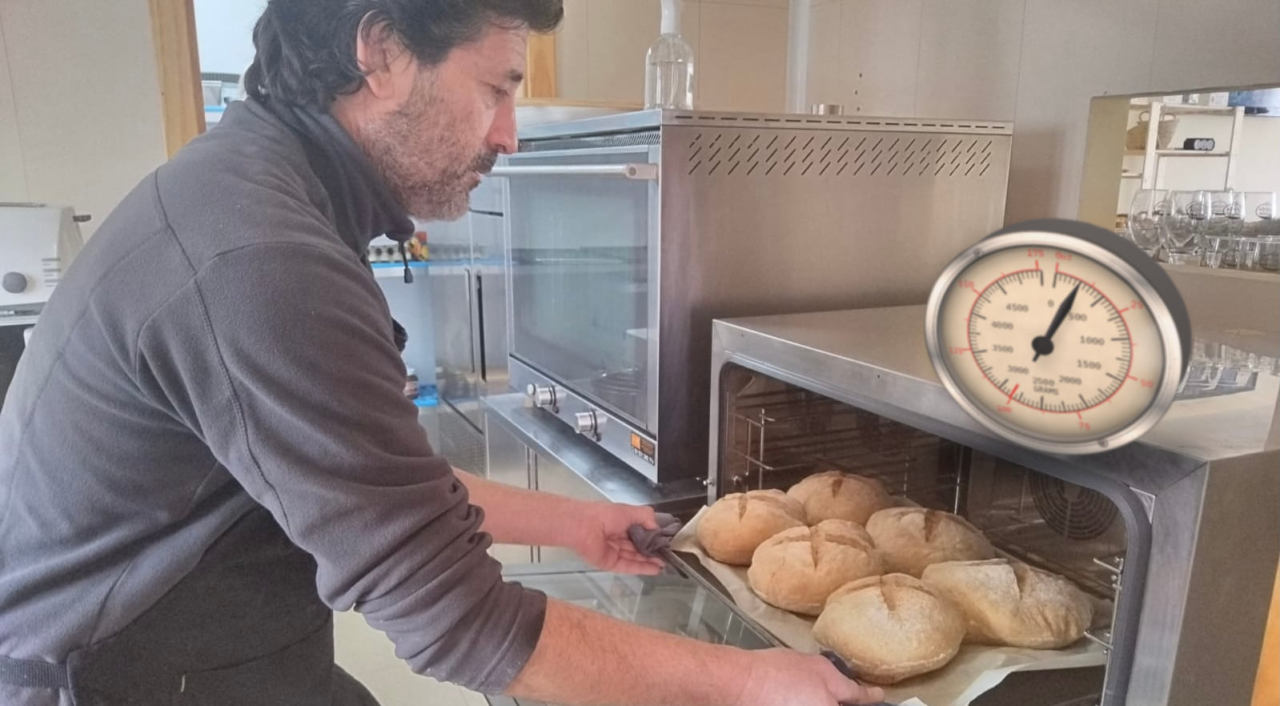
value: 250g
